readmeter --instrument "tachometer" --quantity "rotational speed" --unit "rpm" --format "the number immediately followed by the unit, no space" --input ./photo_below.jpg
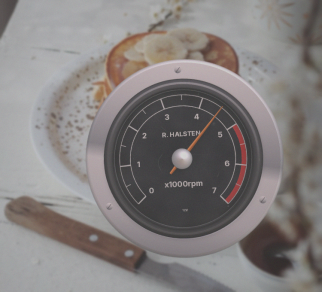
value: 4500rpm
